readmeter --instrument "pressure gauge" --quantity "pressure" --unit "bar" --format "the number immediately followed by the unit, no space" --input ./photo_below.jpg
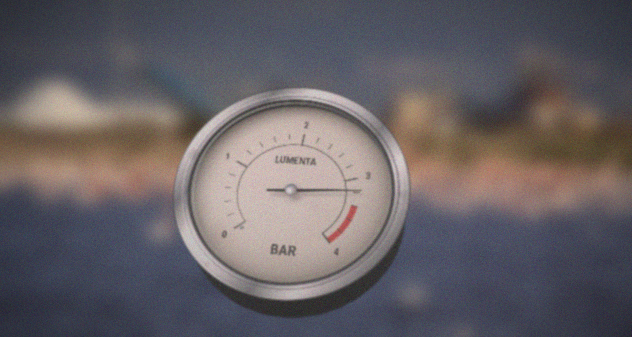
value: 3.2bar
